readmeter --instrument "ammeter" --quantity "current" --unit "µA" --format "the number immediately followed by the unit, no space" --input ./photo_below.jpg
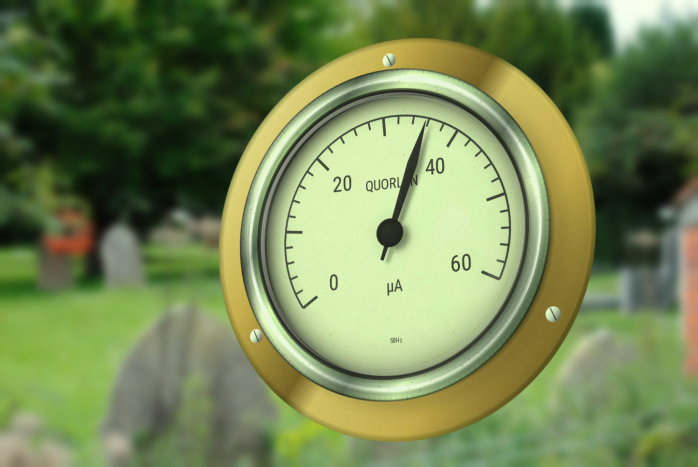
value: 36µA
